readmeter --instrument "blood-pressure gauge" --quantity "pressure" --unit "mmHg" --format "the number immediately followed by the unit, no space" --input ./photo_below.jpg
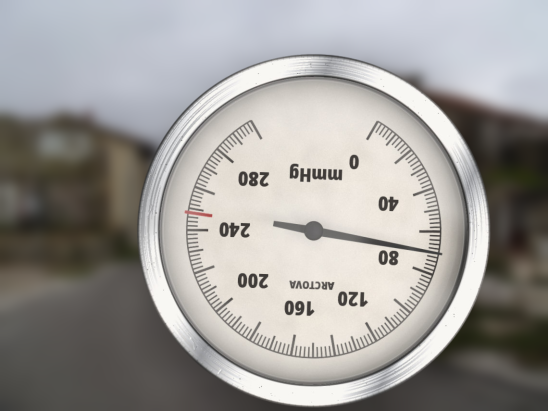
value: 70mmHg
